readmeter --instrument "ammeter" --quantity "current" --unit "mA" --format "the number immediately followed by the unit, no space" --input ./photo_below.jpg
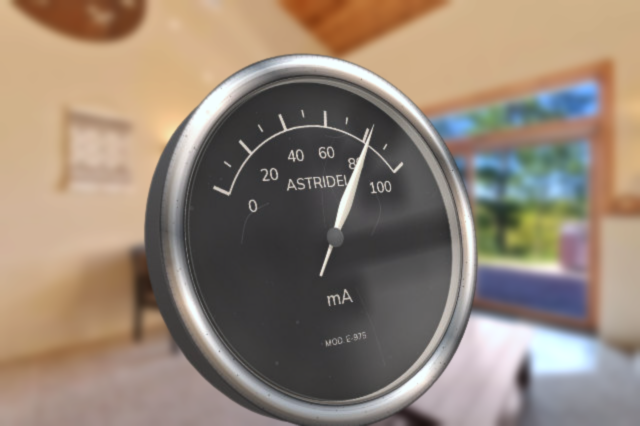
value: 80mA
